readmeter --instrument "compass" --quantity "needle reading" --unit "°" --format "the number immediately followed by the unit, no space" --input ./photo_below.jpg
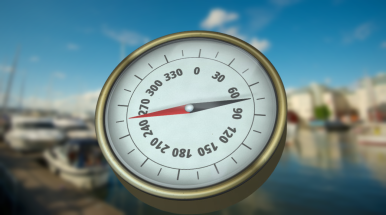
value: 255°
